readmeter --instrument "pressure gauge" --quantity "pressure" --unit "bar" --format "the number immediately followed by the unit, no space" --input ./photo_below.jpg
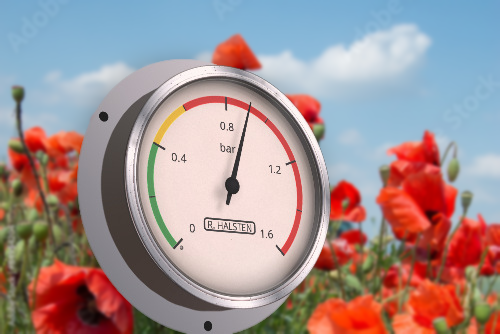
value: 0.9bar
